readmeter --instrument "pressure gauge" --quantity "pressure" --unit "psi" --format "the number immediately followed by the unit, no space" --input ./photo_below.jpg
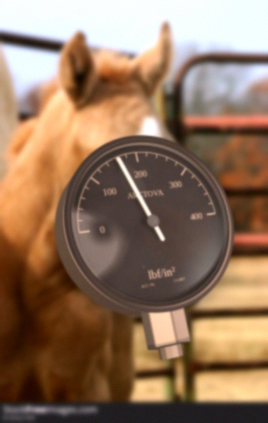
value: 160psi
